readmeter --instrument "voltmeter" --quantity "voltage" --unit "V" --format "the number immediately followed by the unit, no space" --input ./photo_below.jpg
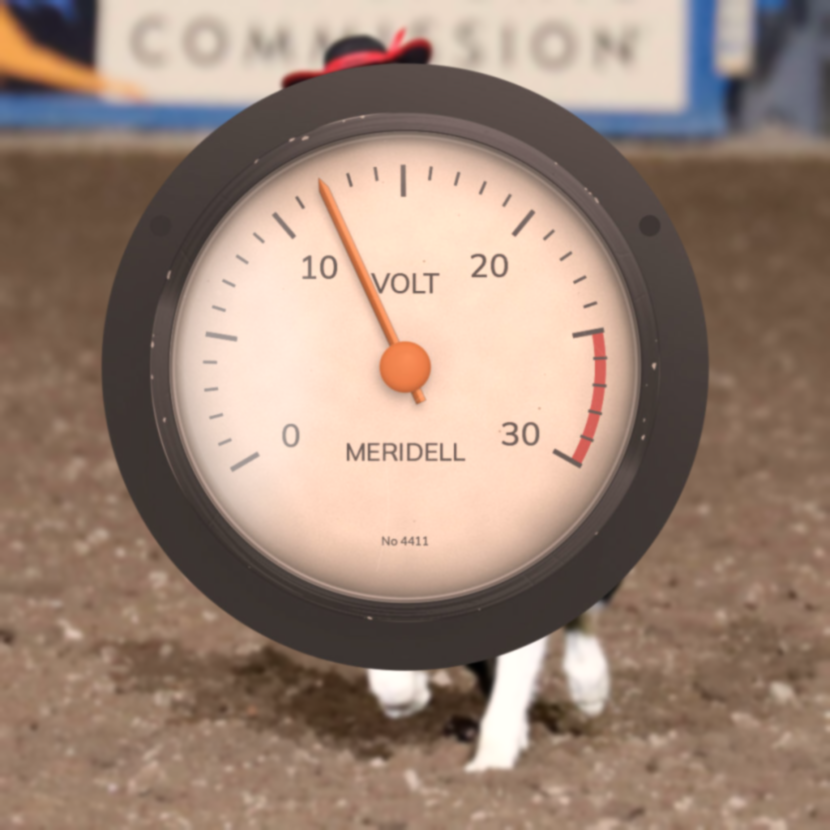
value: 12V
